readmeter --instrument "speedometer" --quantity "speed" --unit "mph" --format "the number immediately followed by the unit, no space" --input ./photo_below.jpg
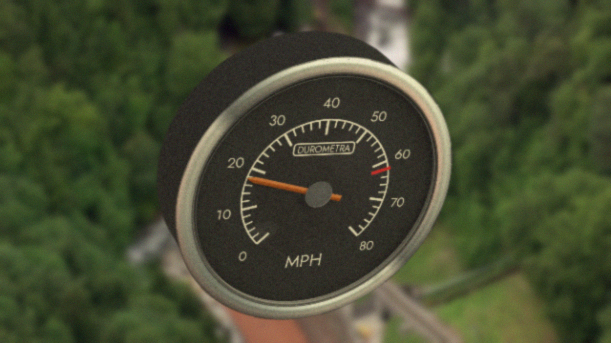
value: 18mph
